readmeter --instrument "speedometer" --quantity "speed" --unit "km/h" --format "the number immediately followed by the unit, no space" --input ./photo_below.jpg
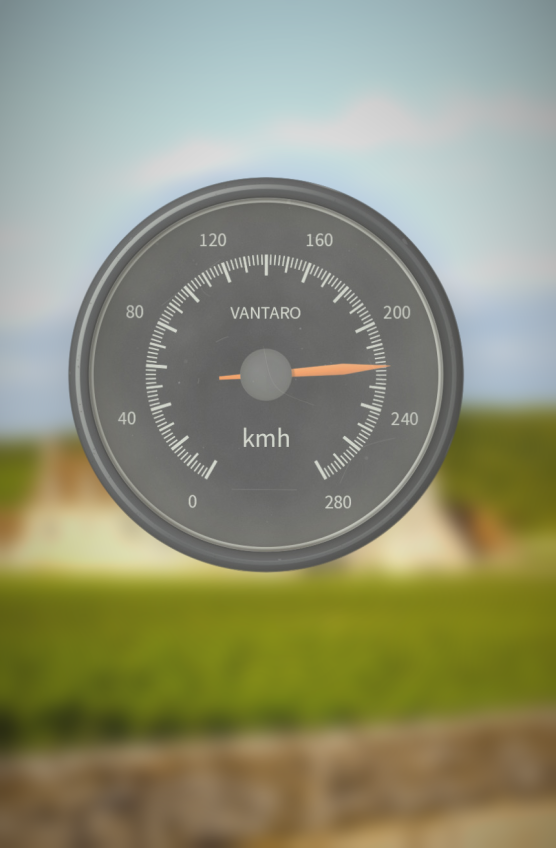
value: 220km/h
